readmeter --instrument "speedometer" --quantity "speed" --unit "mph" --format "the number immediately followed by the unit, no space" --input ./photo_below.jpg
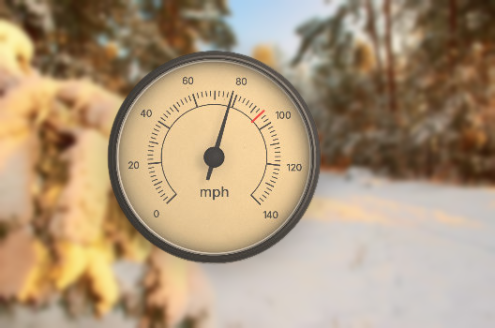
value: 78mph
